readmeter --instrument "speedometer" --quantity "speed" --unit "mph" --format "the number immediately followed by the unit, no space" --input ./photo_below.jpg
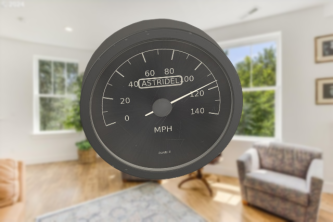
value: 115mph
